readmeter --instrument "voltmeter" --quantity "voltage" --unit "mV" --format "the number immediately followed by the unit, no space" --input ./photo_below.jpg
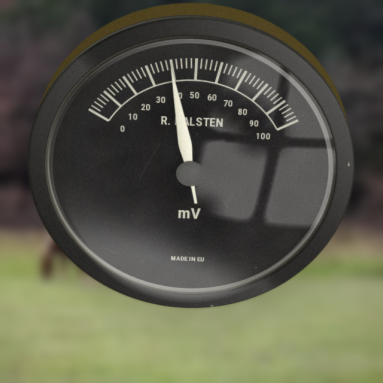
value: 40mV
